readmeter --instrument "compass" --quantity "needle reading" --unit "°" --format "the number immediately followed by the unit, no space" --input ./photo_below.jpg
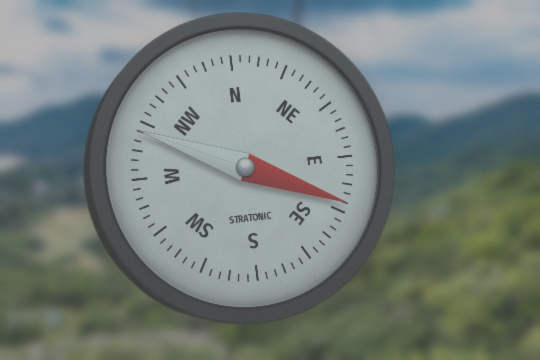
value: 115°
